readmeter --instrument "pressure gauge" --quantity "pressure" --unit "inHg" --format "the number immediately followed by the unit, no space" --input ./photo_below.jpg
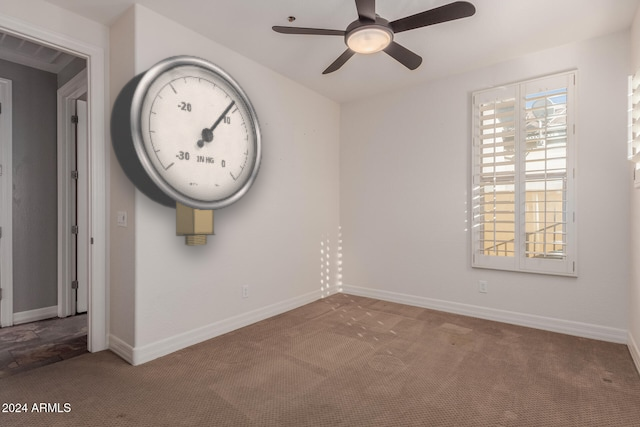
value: -11inHg
